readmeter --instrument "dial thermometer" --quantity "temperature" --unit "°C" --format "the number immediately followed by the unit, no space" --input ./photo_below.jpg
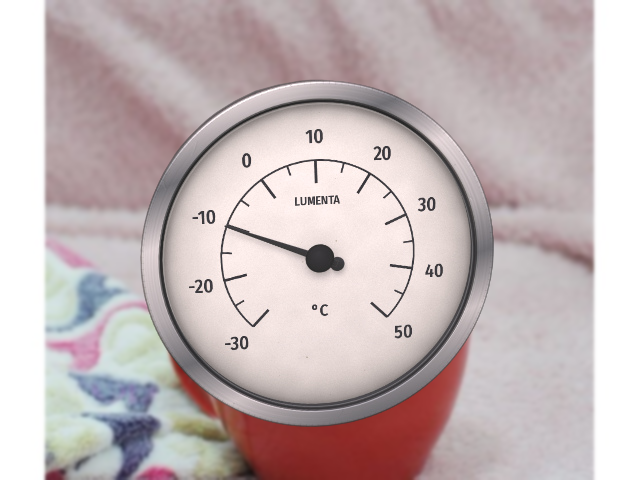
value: -10°C
